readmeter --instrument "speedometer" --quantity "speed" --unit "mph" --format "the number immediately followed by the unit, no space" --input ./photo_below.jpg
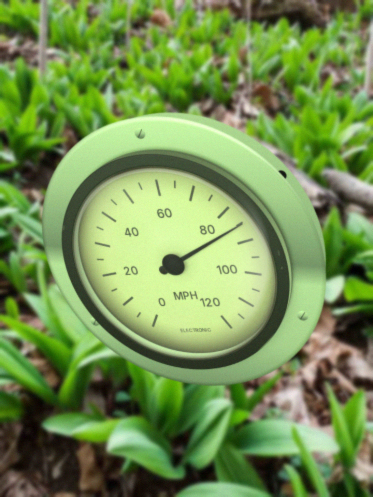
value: 85mph
